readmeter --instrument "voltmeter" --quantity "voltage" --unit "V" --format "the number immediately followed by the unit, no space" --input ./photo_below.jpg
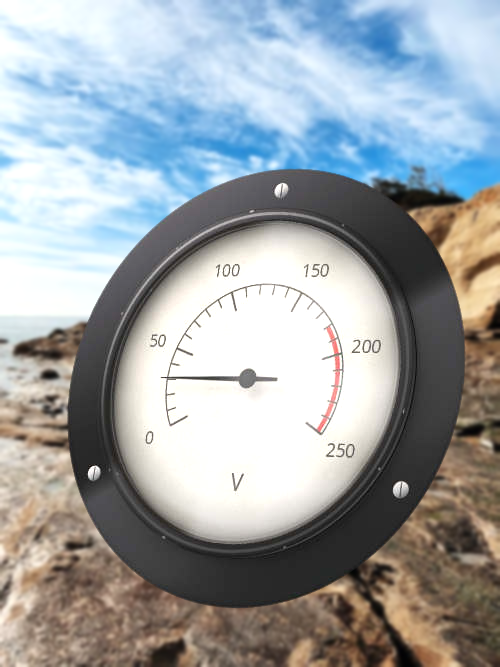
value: 30V
